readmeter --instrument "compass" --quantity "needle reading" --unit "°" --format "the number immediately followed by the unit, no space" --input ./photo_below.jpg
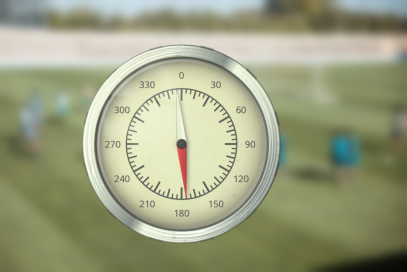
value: 175°
